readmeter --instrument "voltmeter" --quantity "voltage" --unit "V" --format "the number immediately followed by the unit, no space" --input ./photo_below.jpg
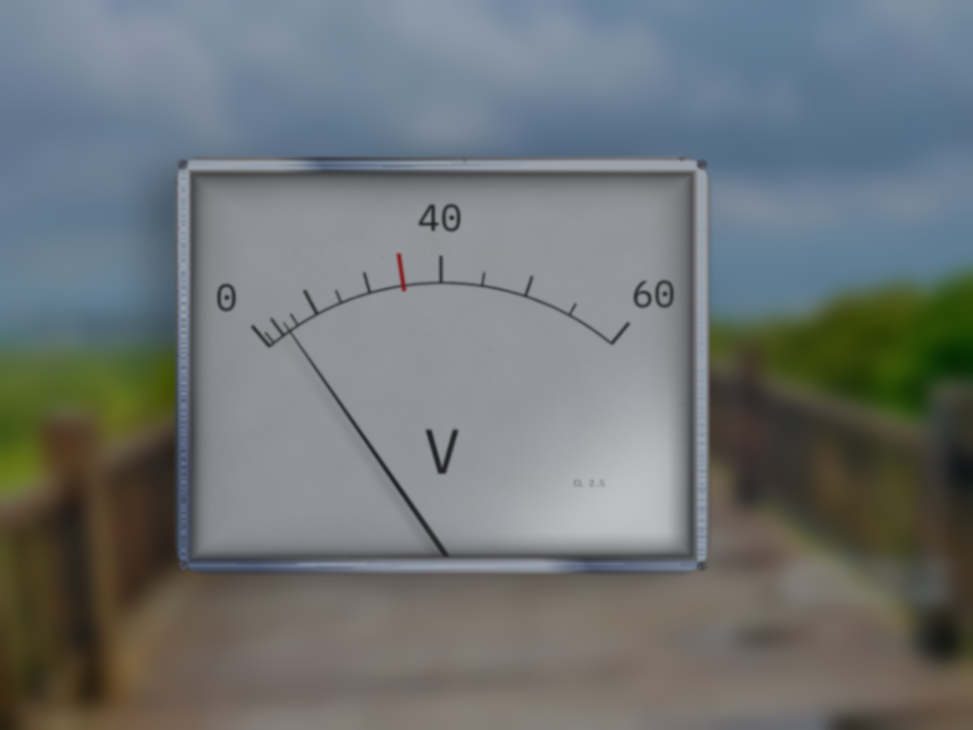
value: 12.5V
